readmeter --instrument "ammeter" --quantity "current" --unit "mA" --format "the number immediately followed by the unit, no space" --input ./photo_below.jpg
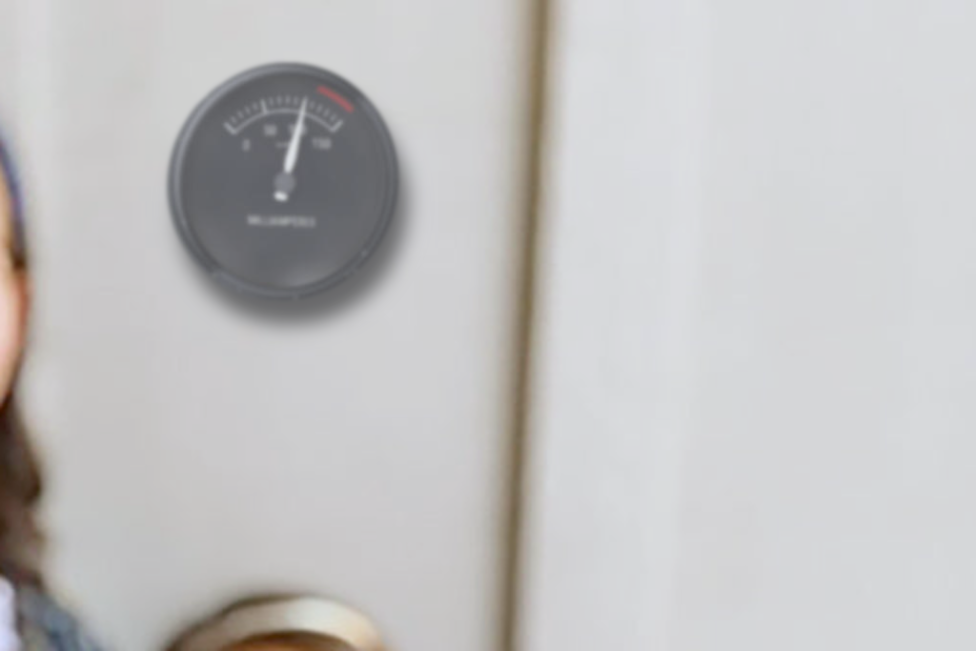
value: 100mA
